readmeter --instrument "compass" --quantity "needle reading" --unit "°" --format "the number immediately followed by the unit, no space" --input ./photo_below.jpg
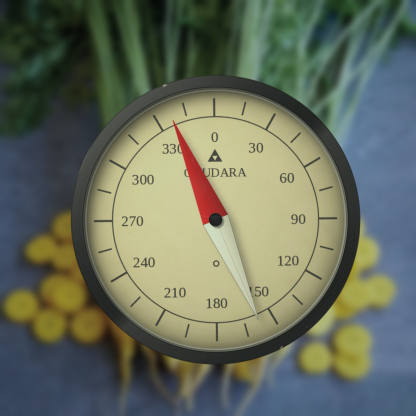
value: 337.5°
